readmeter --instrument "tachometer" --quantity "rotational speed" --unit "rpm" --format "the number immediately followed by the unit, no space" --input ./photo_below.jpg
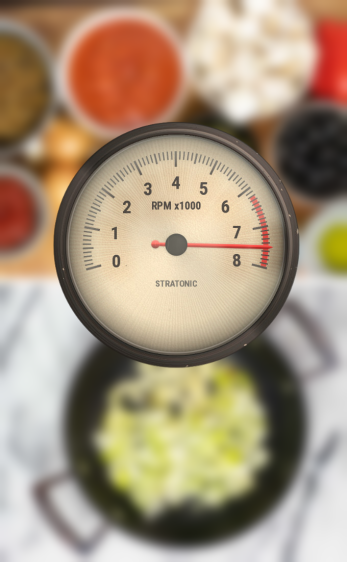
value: 7500rpm
